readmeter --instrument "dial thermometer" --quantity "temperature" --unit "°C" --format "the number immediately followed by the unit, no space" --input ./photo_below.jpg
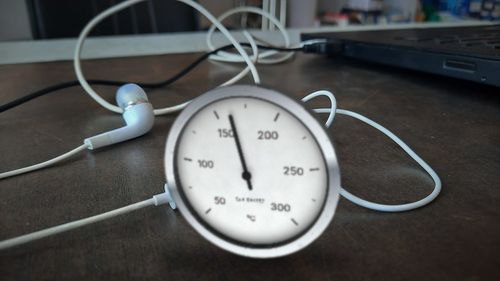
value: 162.5°C
